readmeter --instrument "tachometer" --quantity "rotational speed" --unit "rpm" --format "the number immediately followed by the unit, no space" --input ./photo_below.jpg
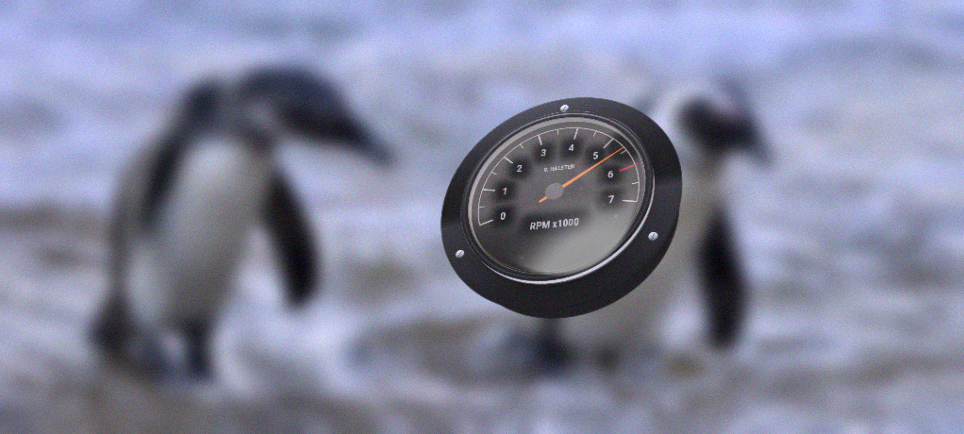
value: 5500rpm
